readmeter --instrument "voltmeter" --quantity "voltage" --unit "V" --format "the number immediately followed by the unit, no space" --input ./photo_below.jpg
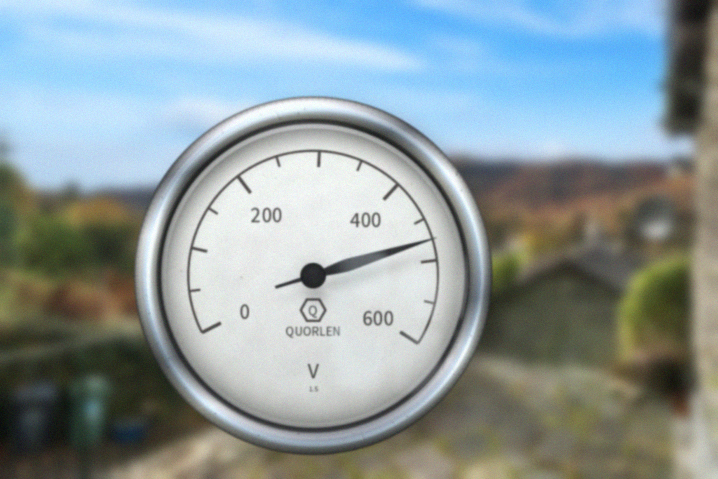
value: 475V
